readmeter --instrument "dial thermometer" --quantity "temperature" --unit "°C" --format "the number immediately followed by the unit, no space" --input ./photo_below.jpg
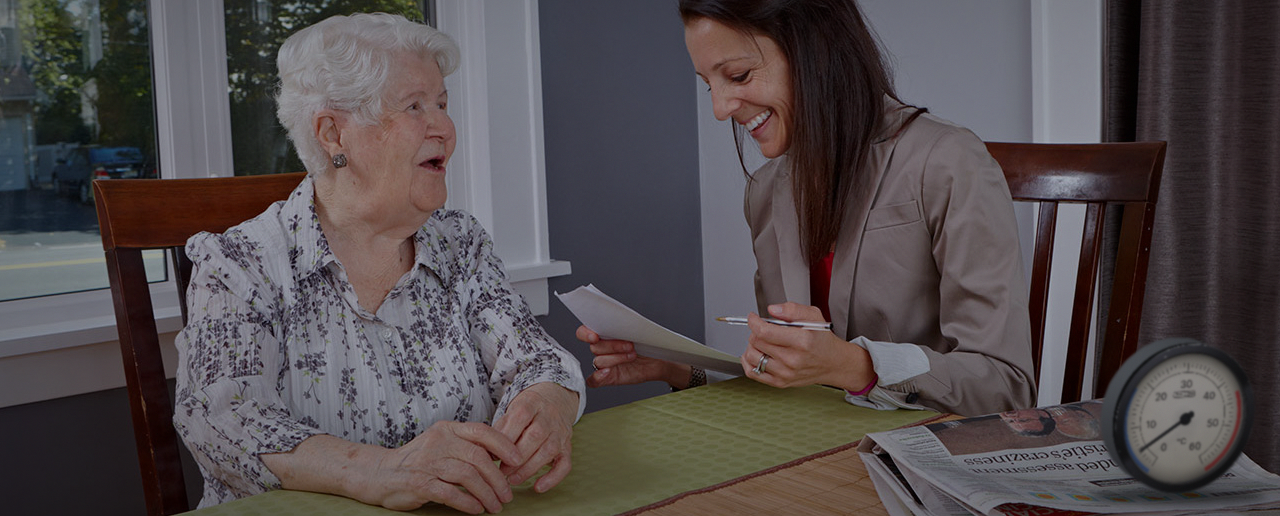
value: 5°C
